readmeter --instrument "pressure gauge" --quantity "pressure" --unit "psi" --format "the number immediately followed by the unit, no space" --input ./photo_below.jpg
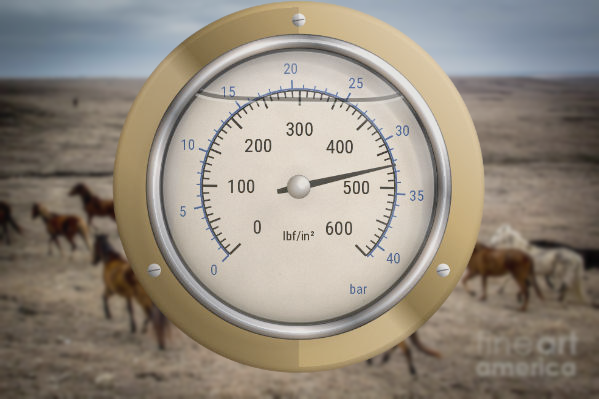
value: 470psi
